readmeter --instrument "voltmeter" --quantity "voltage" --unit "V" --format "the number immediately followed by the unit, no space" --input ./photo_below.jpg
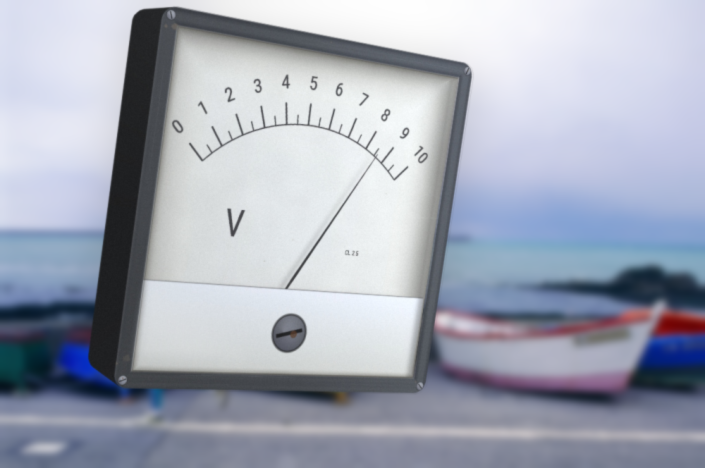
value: 8.5V
